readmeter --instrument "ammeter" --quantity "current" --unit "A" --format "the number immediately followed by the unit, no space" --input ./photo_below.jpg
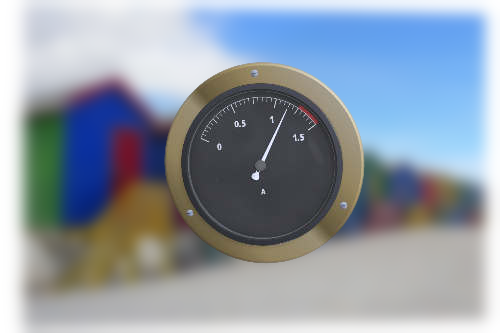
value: 1.15A
